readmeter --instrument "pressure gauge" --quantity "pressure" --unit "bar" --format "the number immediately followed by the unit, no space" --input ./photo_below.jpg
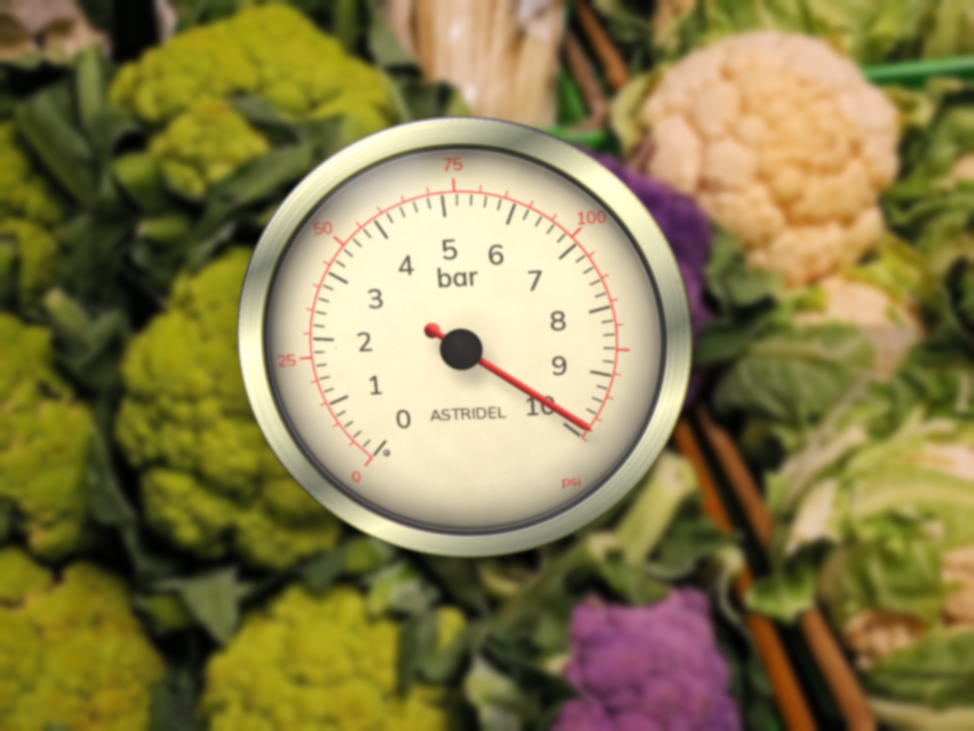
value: 9.8bar
